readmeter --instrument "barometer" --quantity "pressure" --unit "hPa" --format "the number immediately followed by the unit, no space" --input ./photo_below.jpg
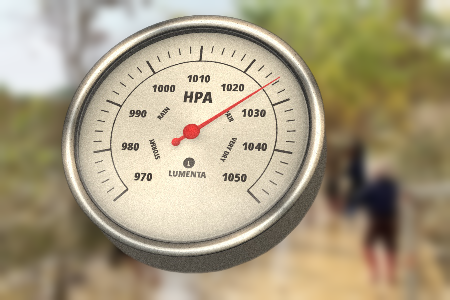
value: 1026hPa
